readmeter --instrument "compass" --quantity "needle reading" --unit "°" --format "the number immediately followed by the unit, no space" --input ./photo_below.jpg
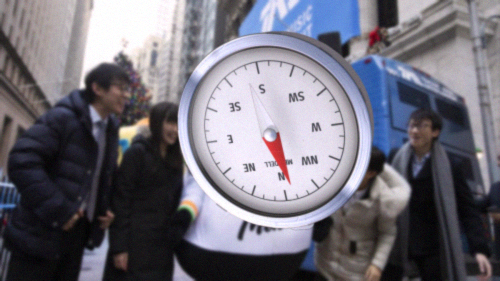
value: 350°
